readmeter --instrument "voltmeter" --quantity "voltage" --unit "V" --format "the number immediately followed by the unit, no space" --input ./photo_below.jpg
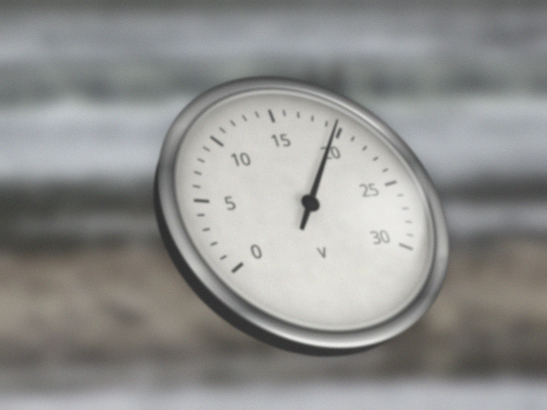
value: 19.5V
